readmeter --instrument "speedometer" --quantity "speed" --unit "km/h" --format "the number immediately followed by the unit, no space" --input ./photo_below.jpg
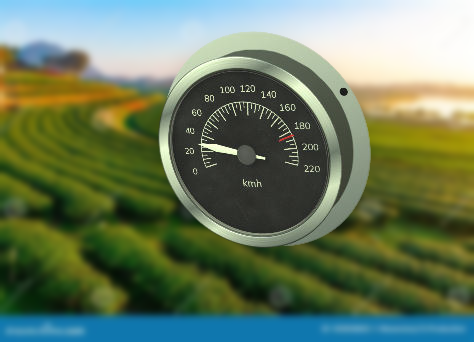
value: 30km/h
